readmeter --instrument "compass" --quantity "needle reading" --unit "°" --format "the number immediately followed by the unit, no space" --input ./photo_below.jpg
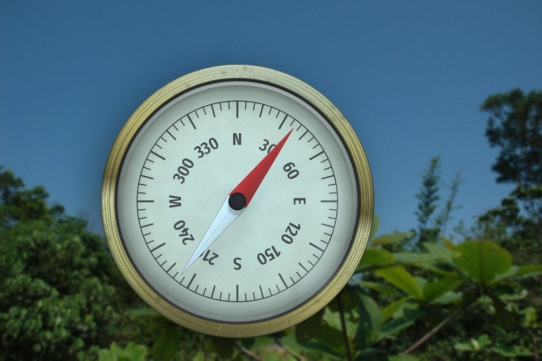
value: 37.5°
